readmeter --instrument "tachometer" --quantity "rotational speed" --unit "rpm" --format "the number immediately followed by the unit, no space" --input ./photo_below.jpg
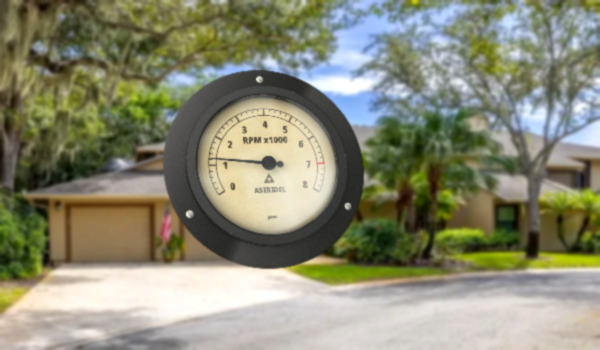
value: 1200rpm
